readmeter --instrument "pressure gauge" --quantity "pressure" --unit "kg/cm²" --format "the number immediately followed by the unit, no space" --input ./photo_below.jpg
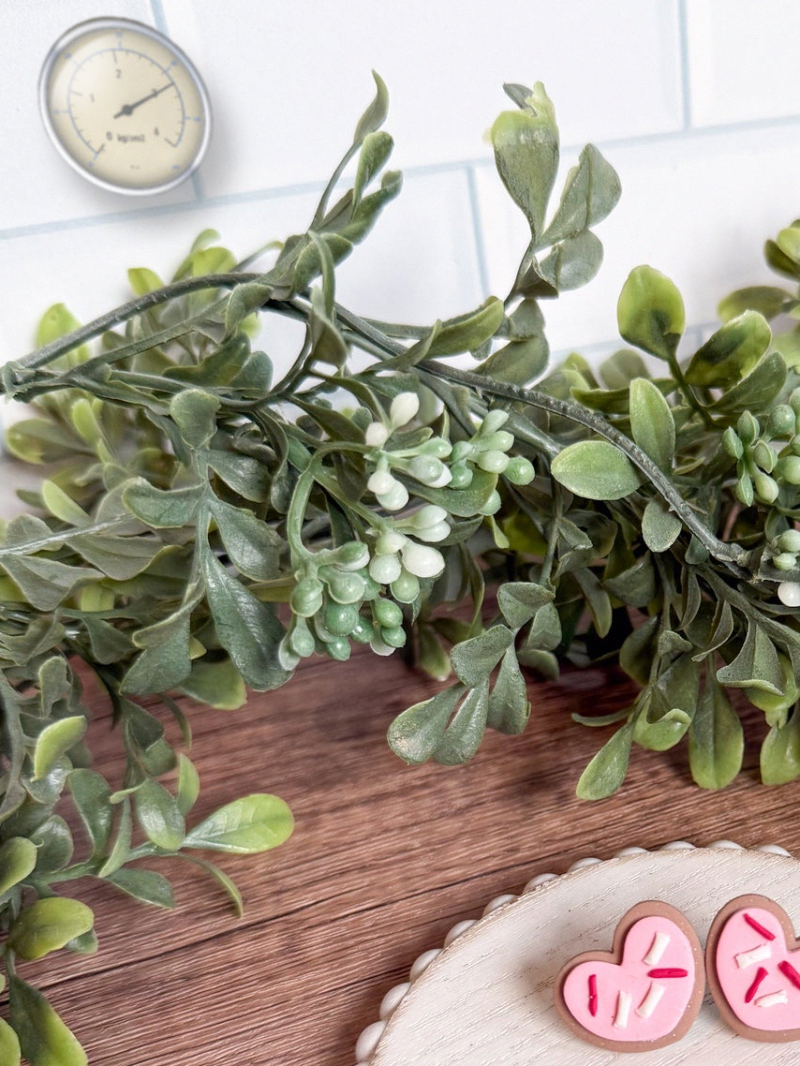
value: 3kg/cm²
